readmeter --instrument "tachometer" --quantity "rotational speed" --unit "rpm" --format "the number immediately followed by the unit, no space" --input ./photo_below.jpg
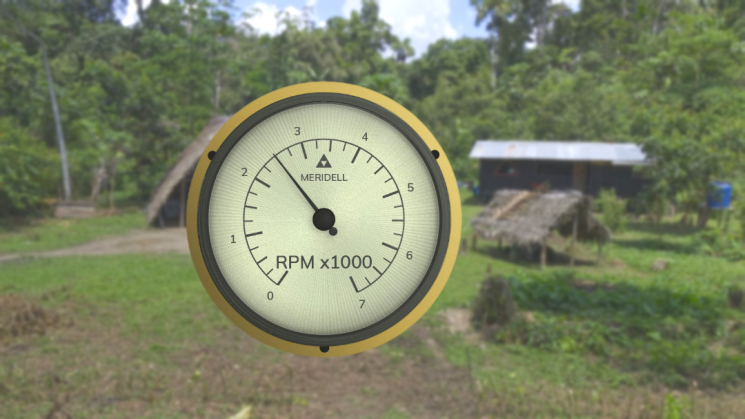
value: 2500rpm
